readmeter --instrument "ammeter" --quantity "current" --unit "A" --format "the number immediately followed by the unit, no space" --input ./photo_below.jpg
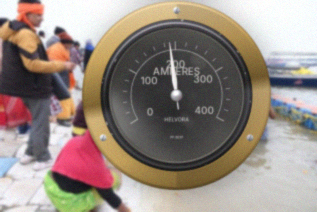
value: 190A
